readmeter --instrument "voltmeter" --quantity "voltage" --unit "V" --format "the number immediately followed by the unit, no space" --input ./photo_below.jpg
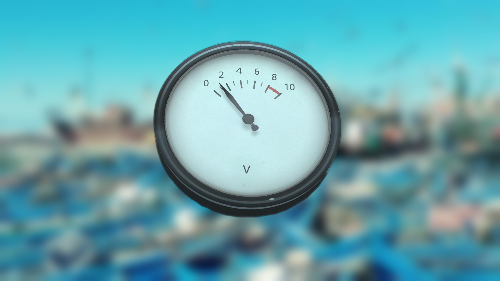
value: 1V
